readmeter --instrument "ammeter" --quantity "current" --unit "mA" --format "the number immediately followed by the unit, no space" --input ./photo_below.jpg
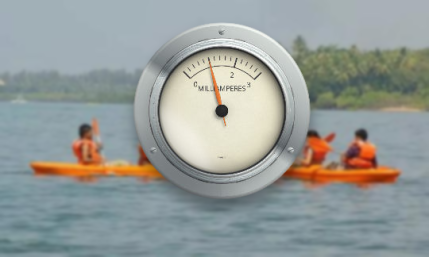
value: 1mA
